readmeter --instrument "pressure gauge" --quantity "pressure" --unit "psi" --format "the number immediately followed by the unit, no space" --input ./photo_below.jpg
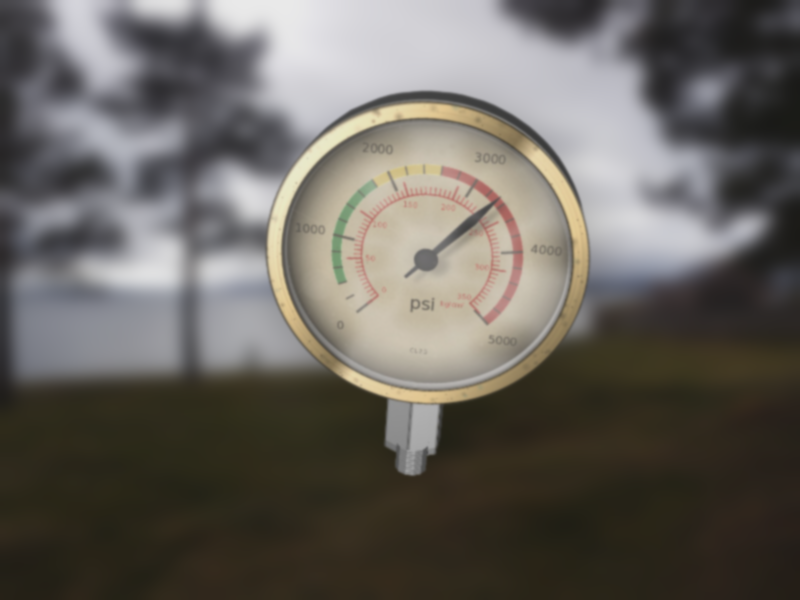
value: 3300psi
